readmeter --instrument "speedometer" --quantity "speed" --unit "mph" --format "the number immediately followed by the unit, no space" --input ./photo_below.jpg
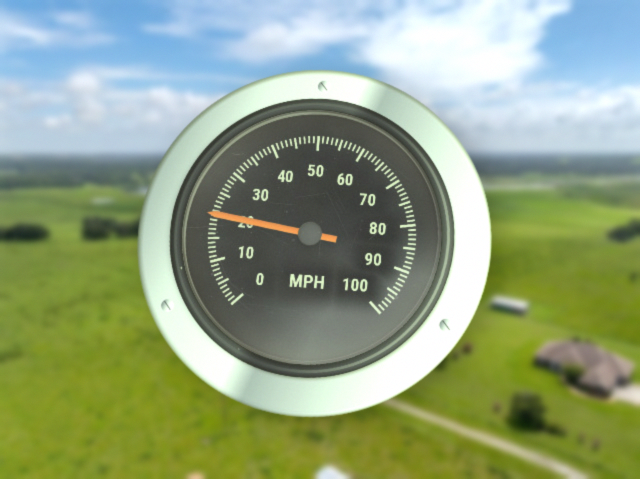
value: 20mph
